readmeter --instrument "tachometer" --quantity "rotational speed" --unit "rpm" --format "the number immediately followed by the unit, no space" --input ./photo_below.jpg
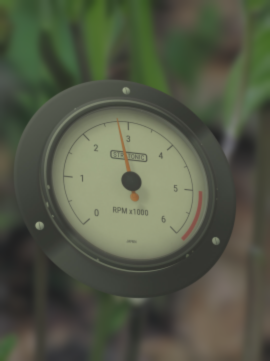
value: 2750rpm
